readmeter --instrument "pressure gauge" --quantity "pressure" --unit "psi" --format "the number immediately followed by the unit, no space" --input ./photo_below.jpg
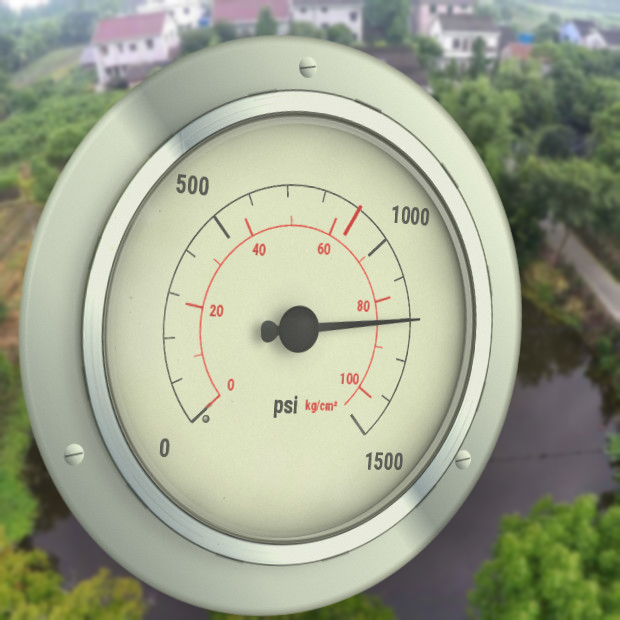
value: 1200psi
